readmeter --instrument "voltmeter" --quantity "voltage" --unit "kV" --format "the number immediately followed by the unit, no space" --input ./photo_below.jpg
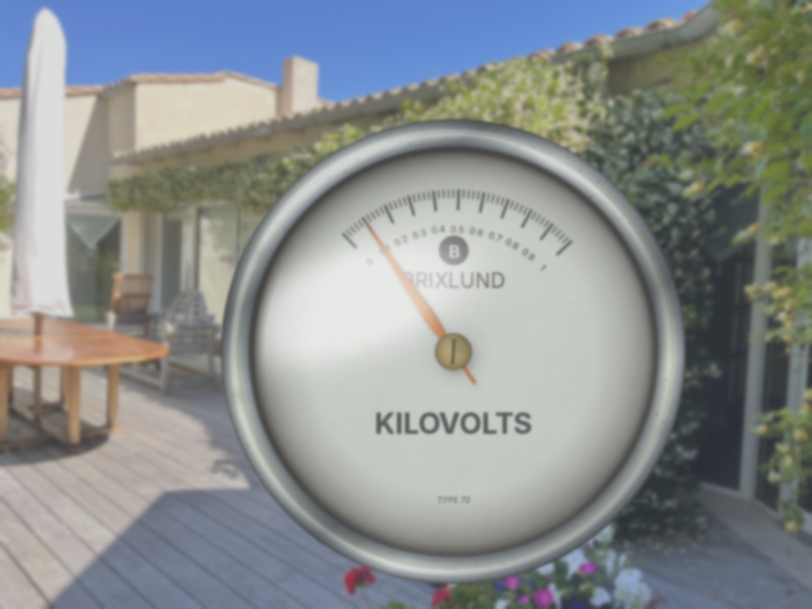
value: 0.1kV
